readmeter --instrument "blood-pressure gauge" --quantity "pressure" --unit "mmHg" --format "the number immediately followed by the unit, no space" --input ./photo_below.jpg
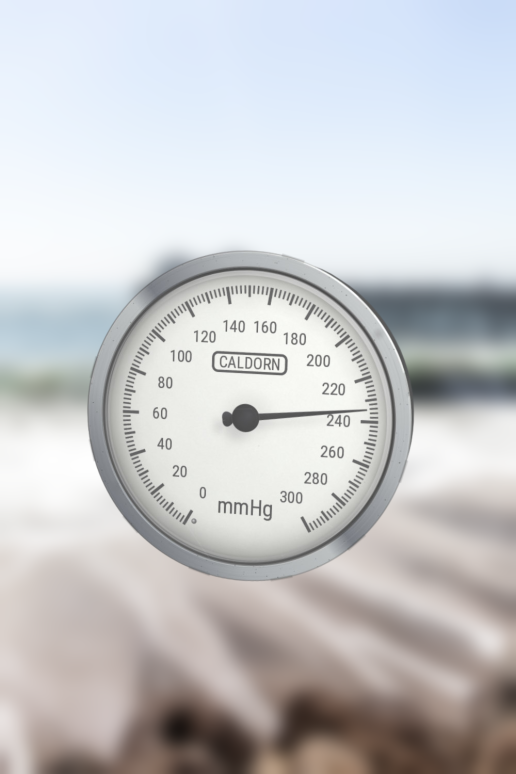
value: 234mmHg
